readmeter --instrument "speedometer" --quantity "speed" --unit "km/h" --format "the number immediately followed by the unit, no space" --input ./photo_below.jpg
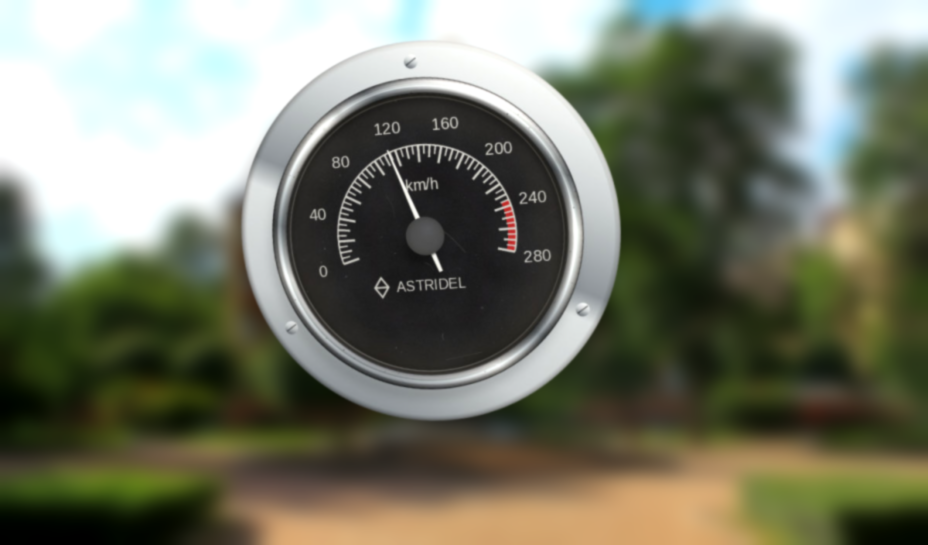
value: 115km/h
